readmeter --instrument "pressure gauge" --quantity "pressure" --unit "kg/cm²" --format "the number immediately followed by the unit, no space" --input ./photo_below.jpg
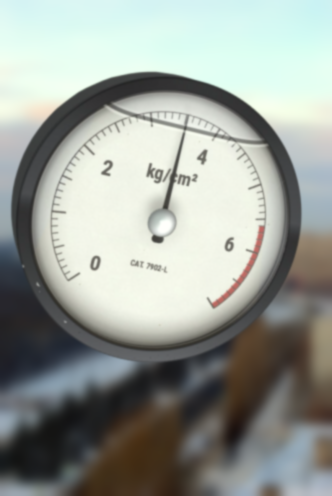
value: 3.5kg/cm²
